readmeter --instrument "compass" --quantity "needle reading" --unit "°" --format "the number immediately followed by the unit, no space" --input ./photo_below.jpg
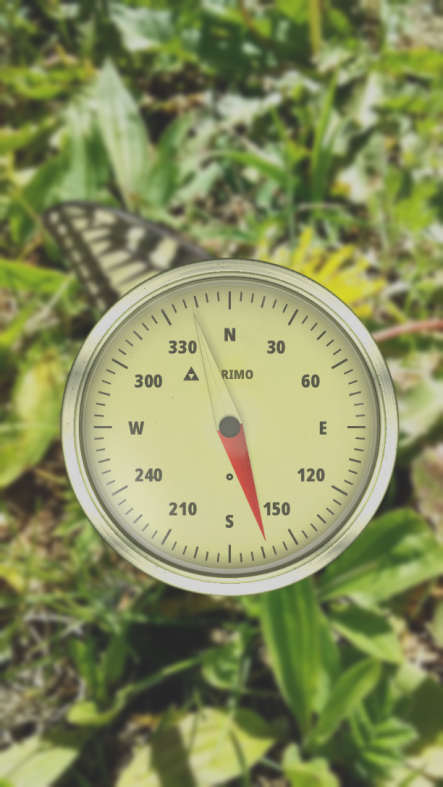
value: 162.5°
